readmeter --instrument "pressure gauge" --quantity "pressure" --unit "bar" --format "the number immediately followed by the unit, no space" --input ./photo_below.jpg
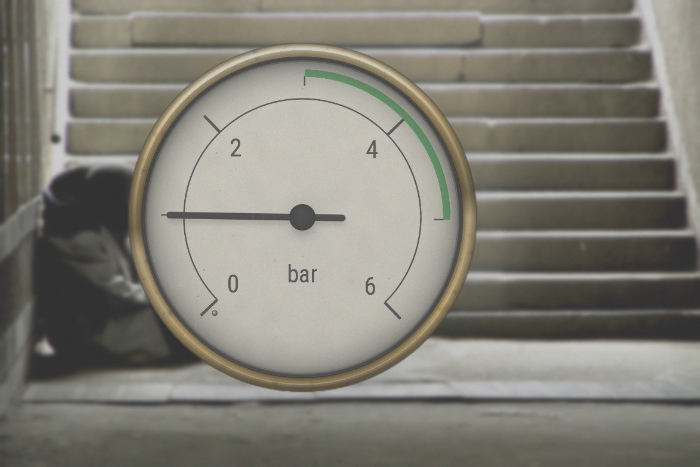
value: 1bar
